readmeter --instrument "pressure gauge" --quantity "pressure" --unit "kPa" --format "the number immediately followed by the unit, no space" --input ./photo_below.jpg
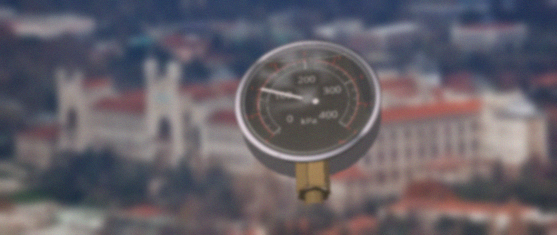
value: 100kPa
